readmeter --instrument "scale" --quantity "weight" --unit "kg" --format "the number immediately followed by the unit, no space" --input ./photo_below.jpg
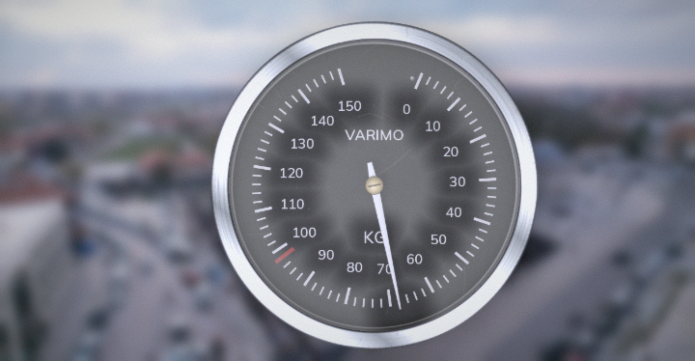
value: 68kg
